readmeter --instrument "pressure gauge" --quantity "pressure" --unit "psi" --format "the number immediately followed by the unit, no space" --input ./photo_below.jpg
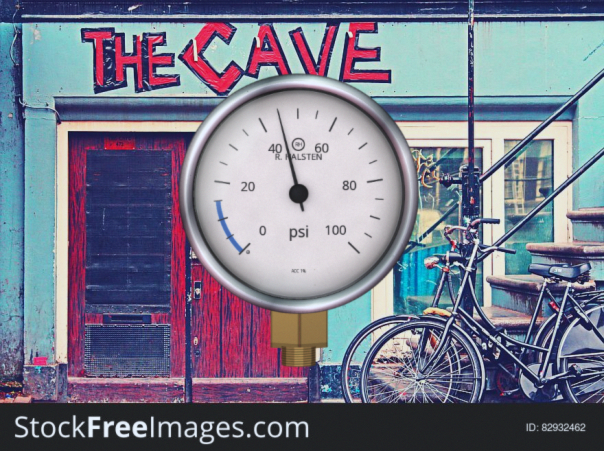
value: 45psi
